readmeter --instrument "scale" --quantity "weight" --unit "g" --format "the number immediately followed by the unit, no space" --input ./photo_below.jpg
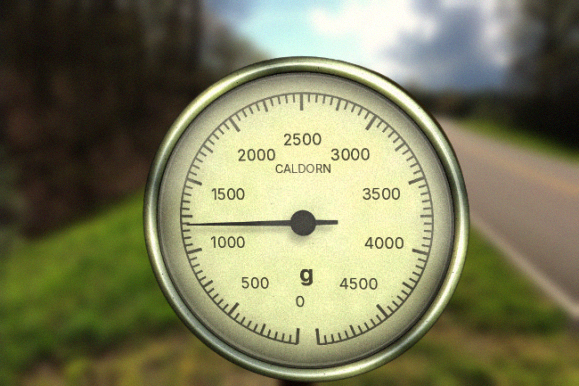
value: 1200g
